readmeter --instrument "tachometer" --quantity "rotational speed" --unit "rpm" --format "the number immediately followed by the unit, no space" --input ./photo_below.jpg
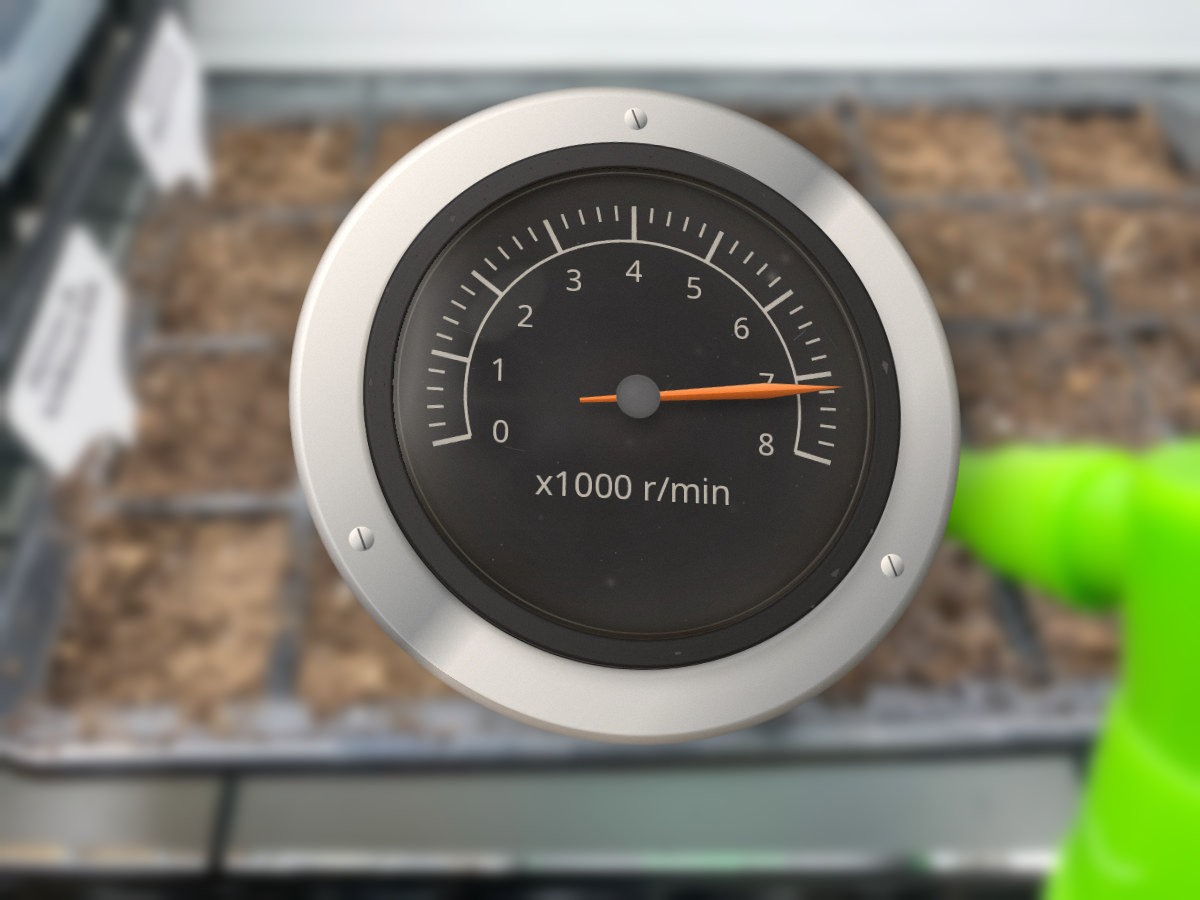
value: 7200rpm
